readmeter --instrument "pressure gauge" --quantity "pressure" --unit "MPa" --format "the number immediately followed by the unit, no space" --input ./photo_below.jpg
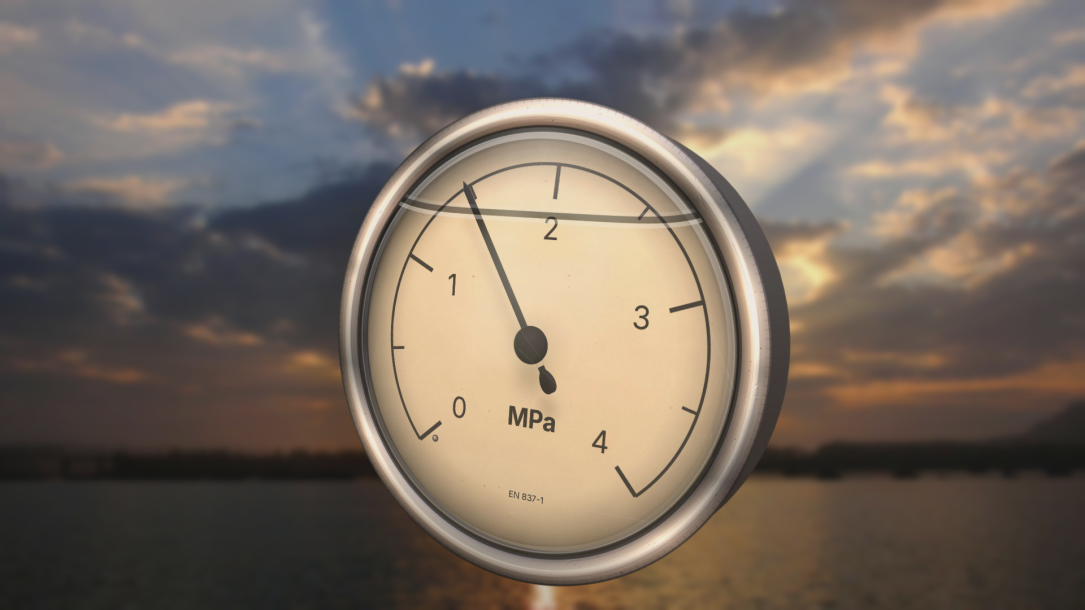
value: 1.5MPa
